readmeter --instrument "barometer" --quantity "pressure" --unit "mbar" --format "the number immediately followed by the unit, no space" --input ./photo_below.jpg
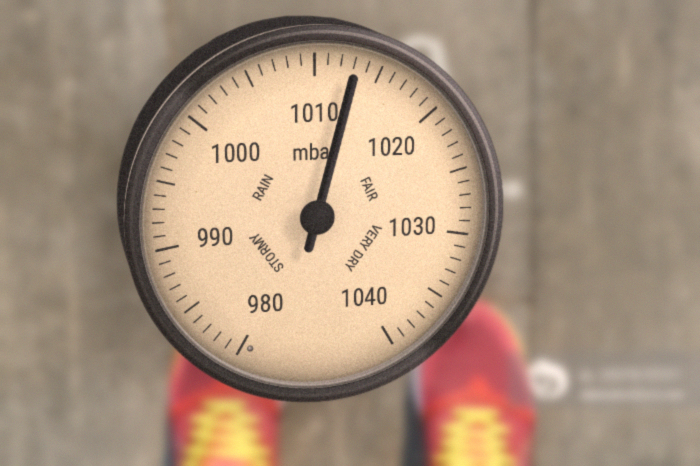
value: 1013mbar
